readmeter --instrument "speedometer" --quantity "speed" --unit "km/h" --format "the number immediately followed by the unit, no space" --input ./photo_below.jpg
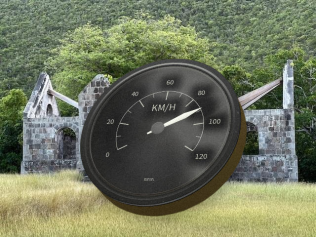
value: 90km/h
